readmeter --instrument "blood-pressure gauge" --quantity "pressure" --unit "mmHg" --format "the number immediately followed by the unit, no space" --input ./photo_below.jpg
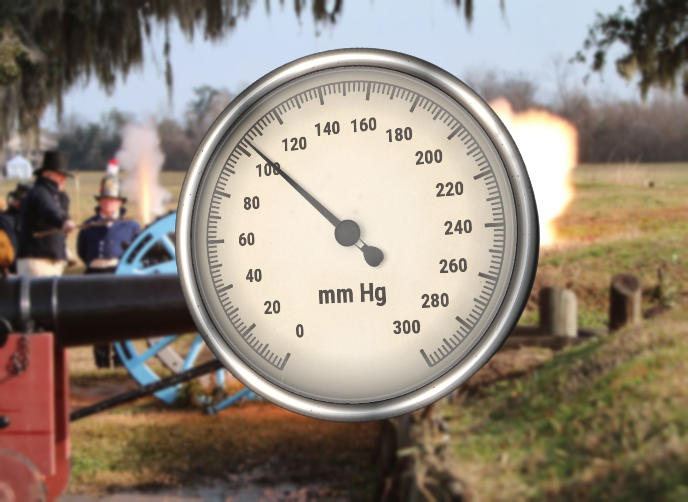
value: 104mmHg
